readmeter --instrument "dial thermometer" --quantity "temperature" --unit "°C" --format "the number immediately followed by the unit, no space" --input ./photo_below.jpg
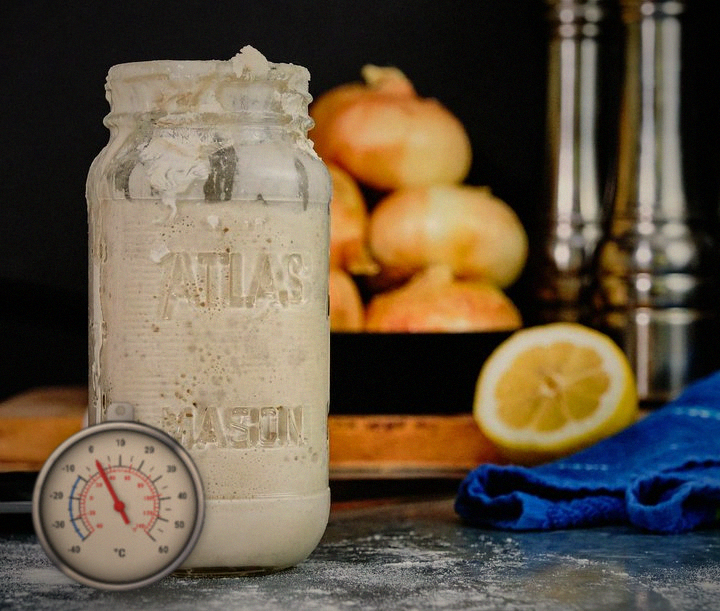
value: 0°C
